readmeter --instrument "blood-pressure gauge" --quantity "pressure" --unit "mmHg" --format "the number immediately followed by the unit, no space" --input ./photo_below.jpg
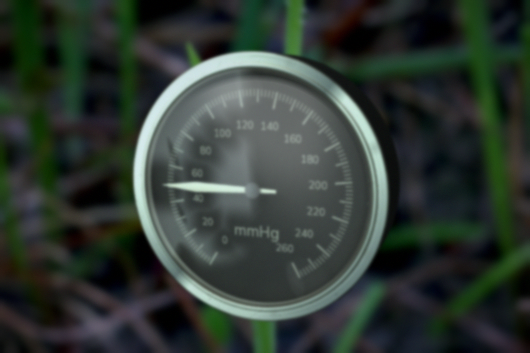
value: 50mmHg
